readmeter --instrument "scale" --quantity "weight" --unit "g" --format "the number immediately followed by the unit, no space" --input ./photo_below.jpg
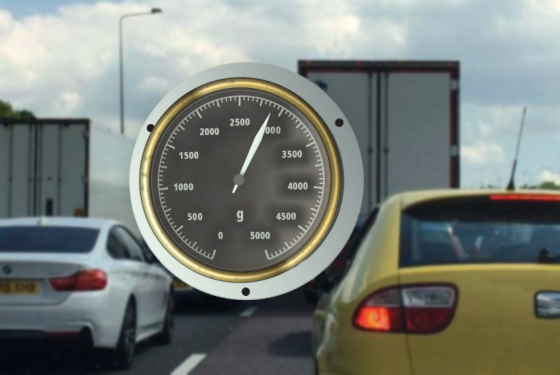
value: 2900g
